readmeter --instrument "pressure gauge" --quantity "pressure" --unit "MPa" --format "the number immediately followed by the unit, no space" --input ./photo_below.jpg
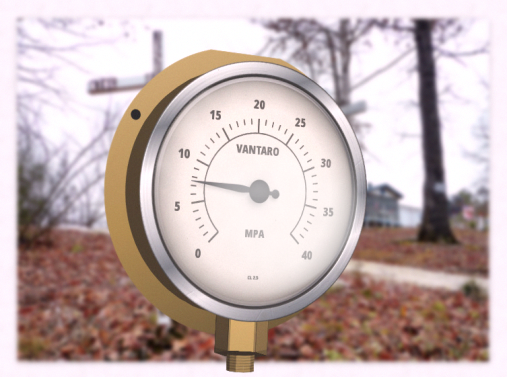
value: 7.5MPa
